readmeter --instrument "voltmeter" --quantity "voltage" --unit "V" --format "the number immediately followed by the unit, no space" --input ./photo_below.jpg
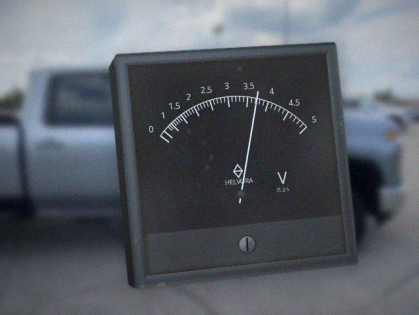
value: 3.7V
